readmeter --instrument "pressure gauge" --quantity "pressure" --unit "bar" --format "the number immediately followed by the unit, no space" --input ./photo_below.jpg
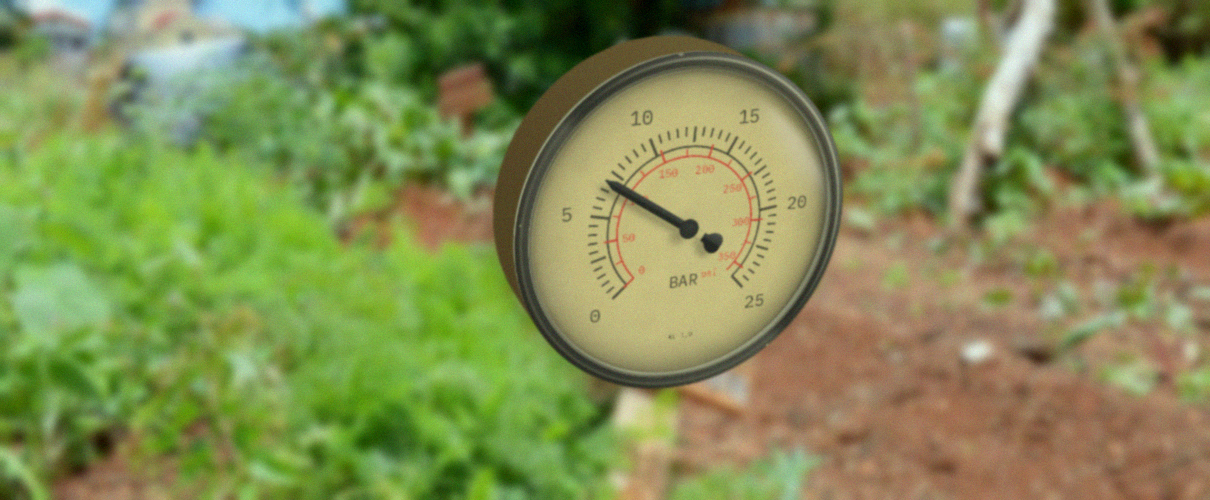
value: 7bar
